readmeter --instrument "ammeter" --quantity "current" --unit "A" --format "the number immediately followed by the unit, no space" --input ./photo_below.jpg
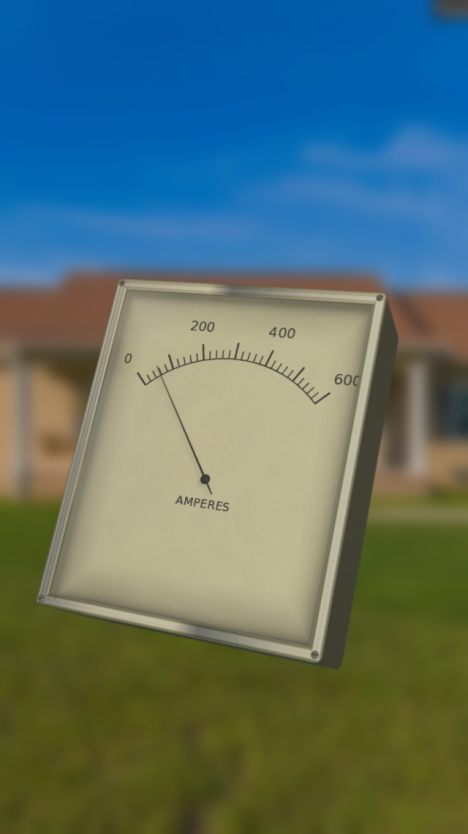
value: 60A
